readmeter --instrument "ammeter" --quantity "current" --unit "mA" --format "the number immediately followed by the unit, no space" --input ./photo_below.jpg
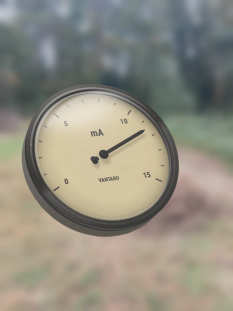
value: 11.5mA
